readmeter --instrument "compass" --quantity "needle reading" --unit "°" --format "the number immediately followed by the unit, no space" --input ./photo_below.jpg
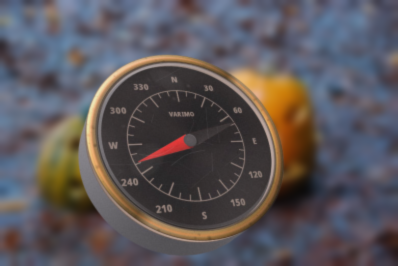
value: 250°
